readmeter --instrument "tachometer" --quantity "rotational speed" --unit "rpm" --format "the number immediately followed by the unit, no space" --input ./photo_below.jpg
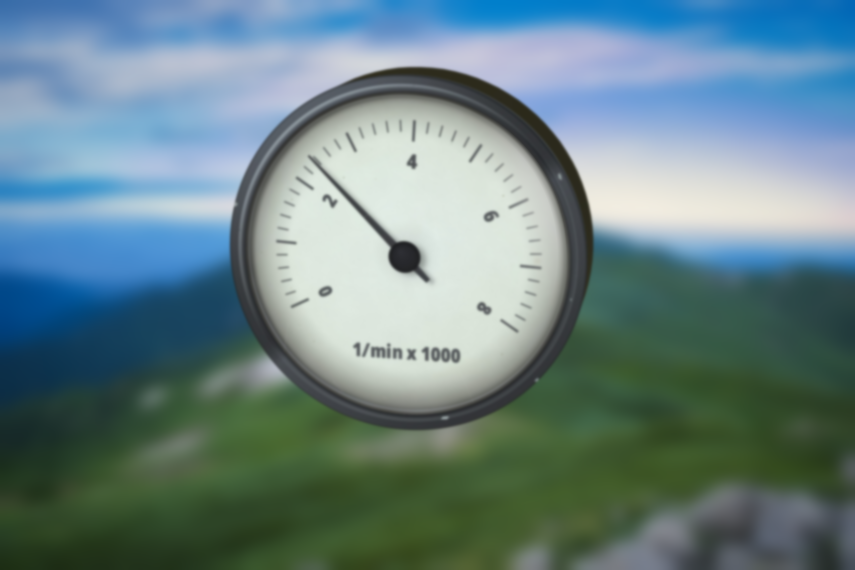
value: 2400rpm
